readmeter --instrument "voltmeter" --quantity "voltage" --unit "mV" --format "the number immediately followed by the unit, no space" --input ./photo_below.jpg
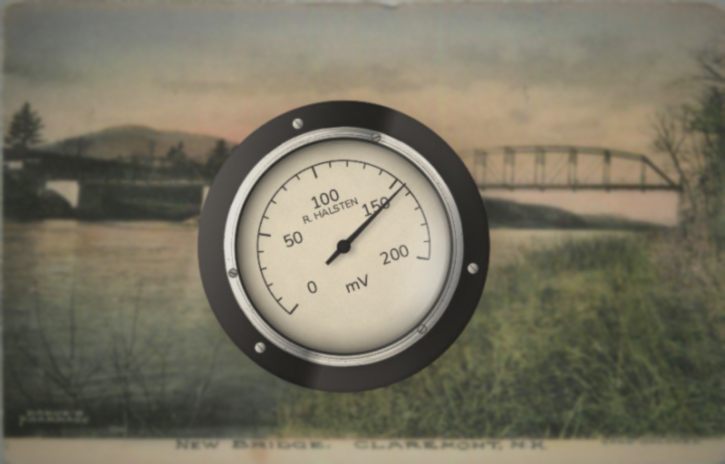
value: 155mV
